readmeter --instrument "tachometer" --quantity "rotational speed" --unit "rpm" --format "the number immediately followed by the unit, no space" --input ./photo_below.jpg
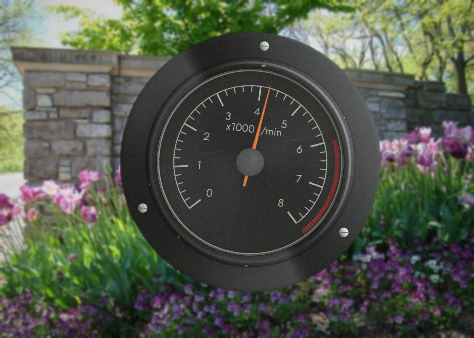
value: 4200rpm
